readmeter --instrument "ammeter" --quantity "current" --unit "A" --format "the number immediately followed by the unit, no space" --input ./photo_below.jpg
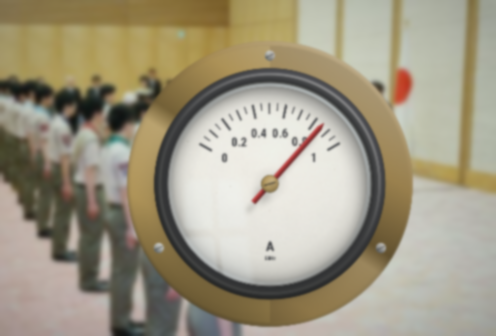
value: 0.85A
